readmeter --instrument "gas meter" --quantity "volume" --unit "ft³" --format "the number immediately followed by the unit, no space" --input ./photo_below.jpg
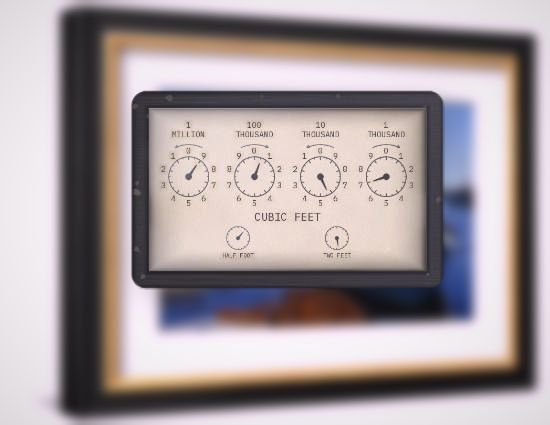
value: 905700ft³
